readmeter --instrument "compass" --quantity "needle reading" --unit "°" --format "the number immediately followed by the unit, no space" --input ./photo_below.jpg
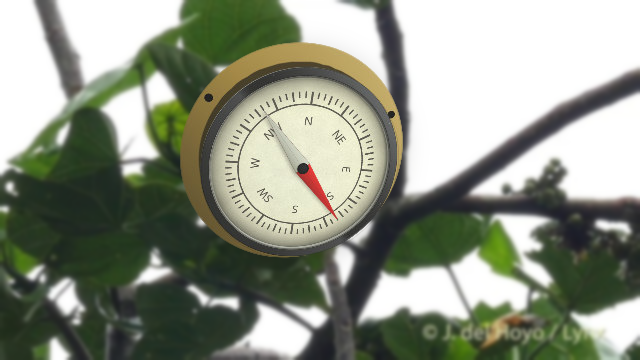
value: 140°
